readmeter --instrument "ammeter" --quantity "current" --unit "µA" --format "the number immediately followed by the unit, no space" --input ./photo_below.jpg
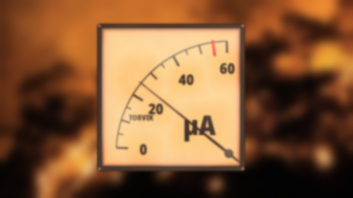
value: 25µA
